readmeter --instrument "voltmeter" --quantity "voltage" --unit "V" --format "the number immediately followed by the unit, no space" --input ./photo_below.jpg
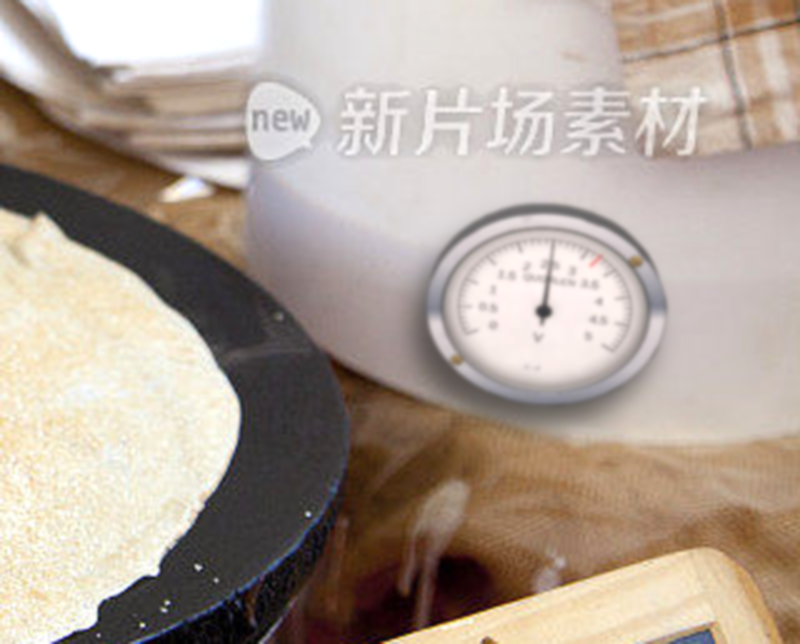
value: 2.5V
